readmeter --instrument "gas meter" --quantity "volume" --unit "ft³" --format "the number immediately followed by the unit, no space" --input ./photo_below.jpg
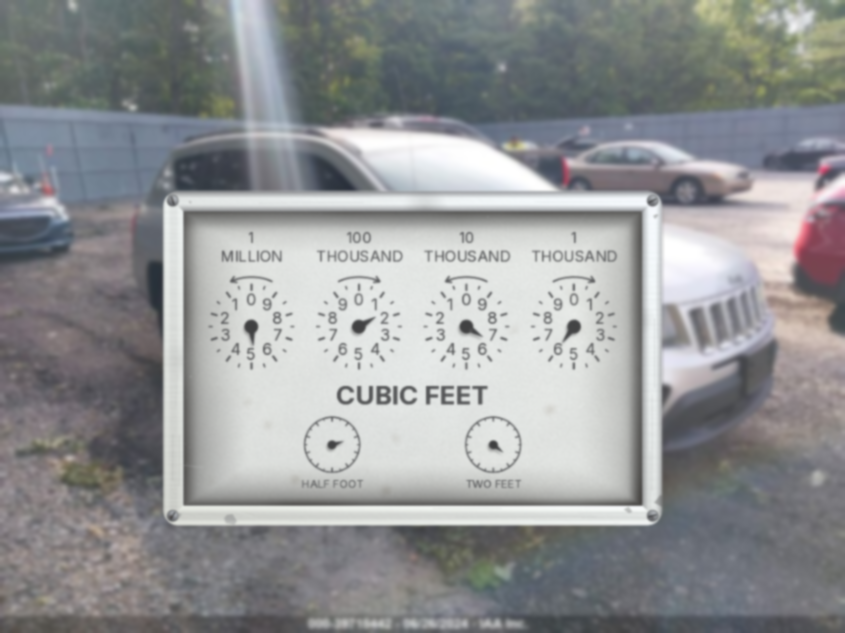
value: 516600ft³
